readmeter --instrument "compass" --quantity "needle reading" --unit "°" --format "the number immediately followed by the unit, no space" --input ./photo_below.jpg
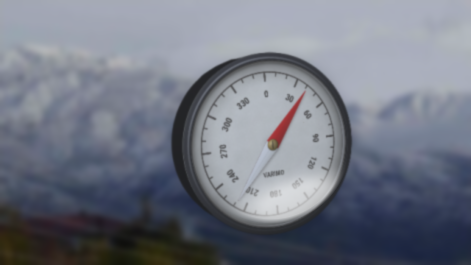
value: 40°
